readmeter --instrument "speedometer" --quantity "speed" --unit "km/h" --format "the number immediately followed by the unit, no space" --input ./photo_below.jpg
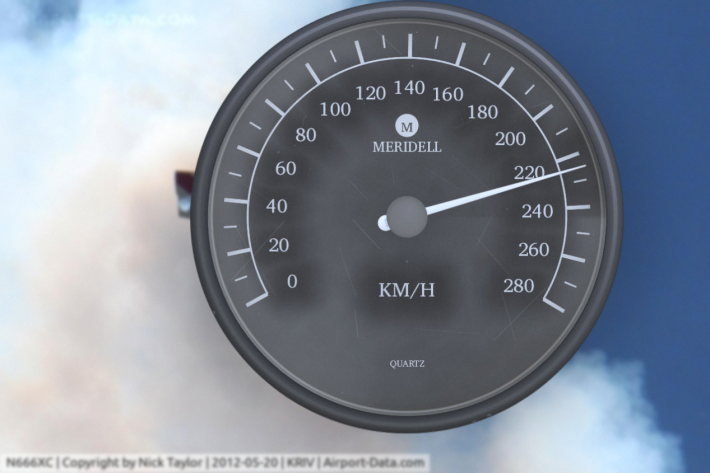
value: 225km/h
